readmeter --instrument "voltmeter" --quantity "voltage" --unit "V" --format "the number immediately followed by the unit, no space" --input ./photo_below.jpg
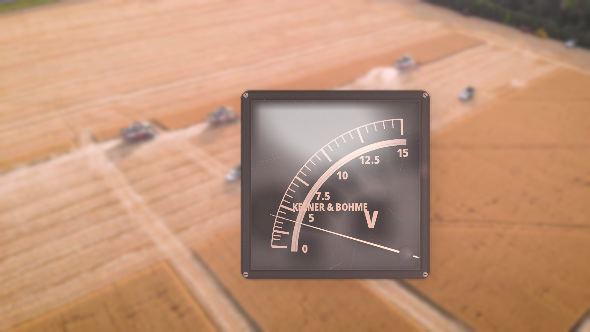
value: 4V
